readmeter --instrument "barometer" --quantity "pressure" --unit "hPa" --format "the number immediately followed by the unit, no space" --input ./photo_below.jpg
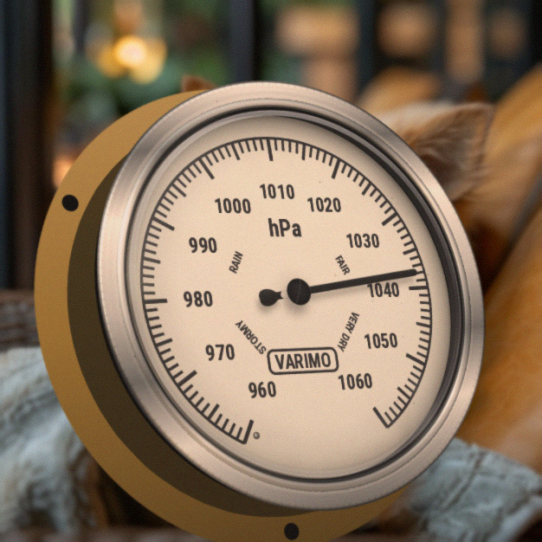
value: 1038hPa
